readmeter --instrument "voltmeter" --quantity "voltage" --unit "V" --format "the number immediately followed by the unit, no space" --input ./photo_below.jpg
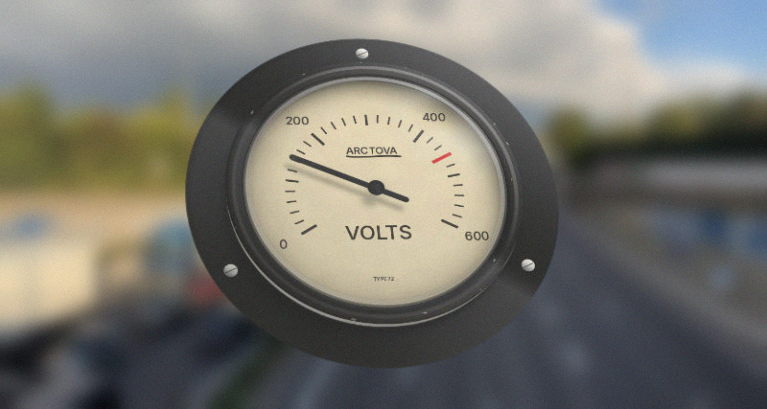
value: 140V
